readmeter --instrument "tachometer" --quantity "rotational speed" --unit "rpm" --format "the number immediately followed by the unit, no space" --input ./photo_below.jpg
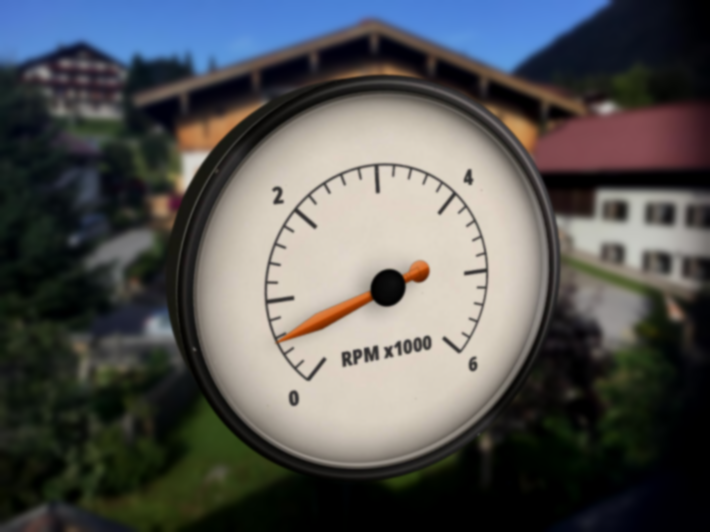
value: 600rpm
